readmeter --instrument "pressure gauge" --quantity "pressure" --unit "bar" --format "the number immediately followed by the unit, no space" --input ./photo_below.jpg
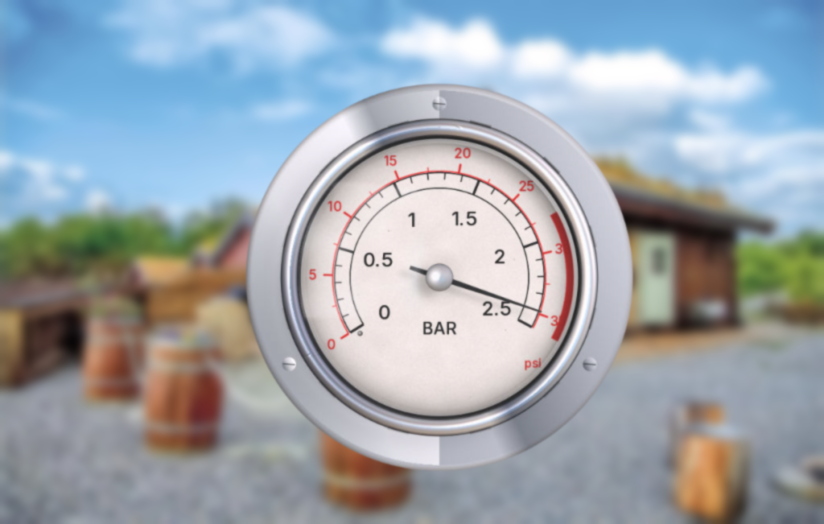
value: 2.4bar
